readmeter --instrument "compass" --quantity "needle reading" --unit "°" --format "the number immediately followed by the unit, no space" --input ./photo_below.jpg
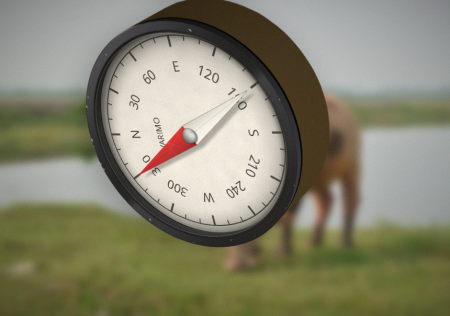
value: 330°
